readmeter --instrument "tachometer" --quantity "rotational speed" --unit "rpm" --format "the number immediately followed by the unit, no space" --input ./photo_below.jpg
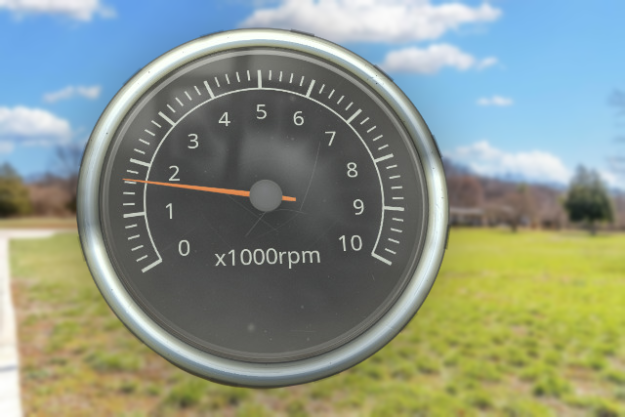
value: 1600rpm
